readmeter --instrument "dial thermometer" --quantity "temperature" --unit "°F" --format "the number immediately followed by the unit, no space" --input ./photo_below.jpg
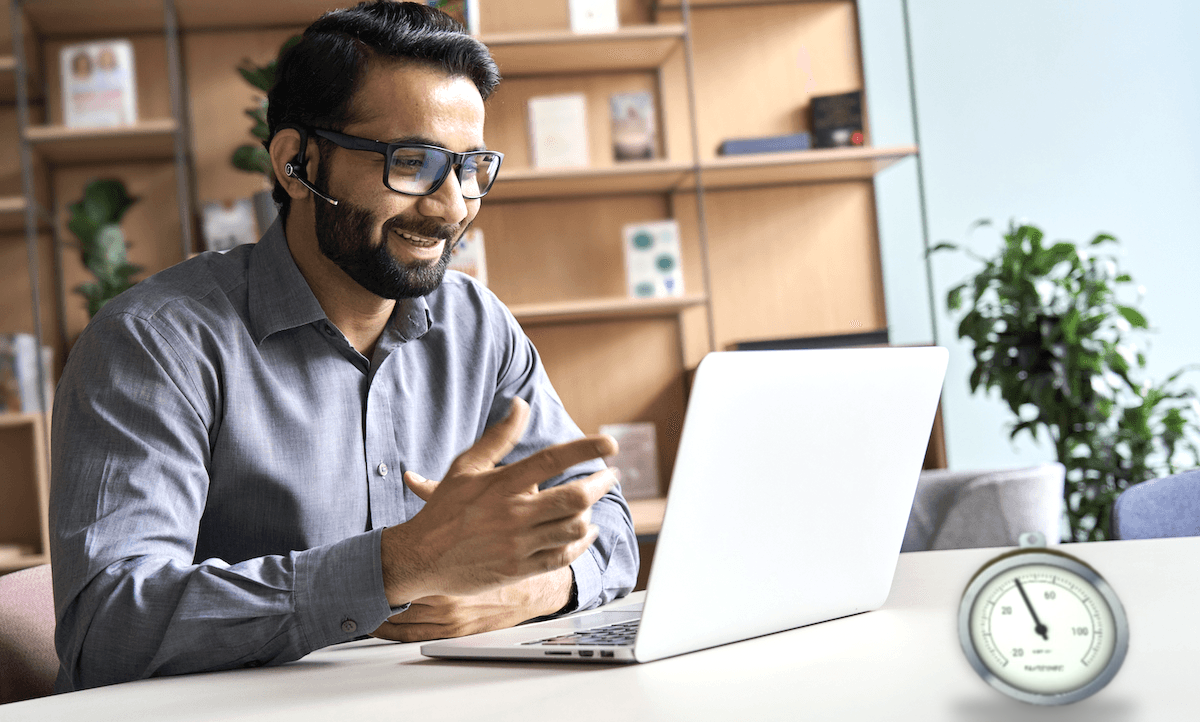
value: 40°F
